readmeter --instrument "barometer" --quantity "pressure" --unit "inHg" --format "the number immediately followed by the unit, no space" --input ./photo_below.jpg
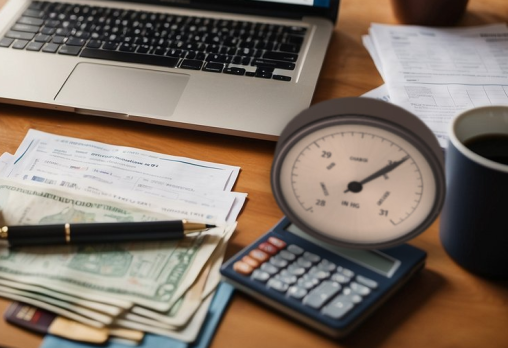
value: 30inHg
